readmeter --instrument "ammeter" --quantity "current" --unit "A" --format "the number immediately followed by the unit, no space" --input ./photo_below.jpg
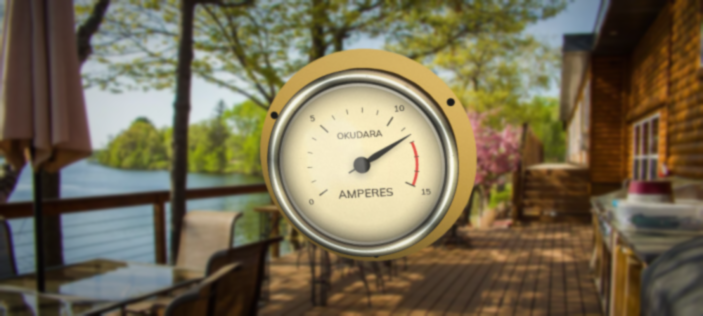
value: 11.5A
